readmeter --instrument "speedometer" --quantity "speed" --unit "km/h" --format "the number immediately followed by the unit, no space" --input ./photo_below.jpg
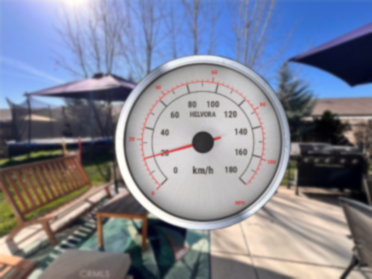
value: 20km/h
